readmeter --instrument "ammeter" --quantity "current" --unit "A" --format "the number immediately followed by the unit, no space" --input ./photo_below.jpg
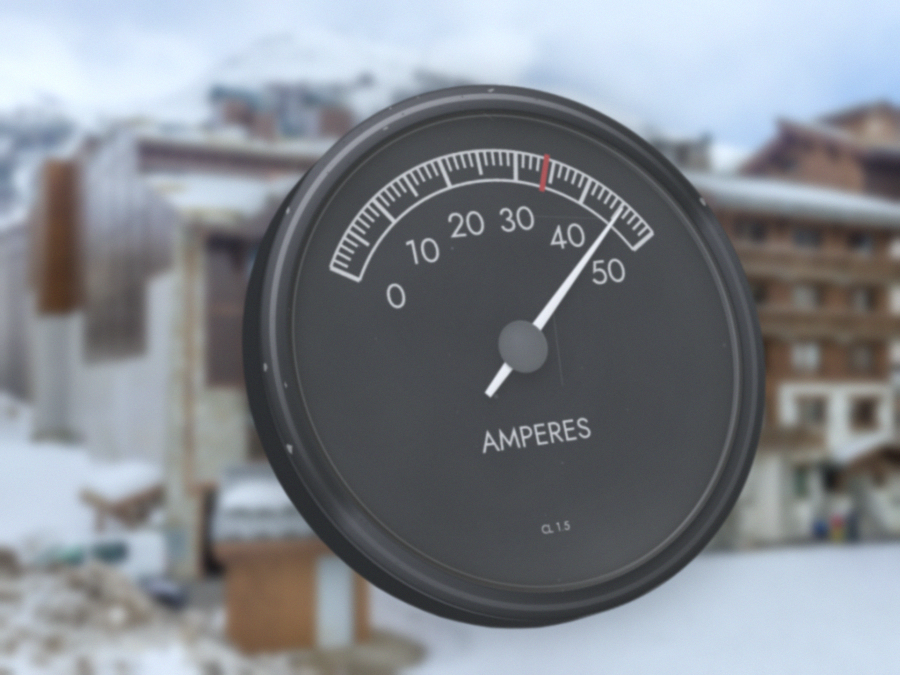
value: 45A
